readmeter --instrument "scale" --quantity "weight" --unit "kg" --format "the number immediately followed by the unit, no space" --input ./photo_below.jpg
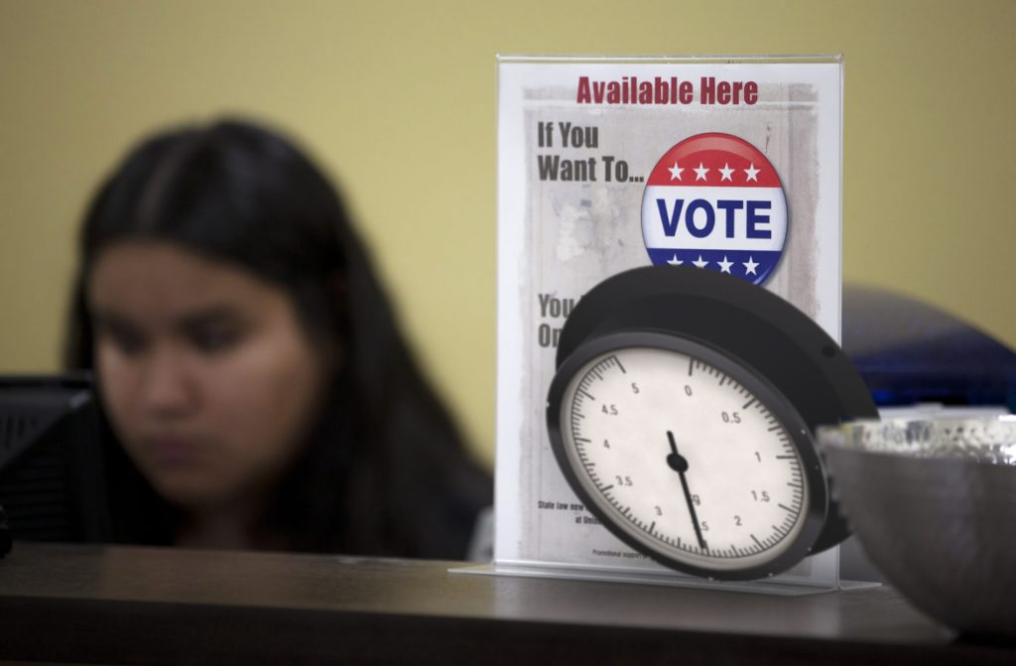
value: 2.5kg
